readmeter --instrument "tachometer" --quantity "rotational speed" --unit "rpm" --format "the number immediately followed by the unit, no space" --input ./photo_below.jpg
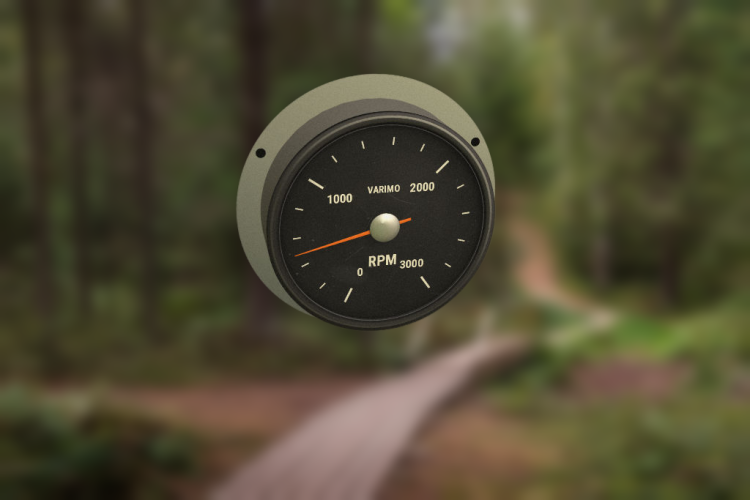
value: 500rpm
